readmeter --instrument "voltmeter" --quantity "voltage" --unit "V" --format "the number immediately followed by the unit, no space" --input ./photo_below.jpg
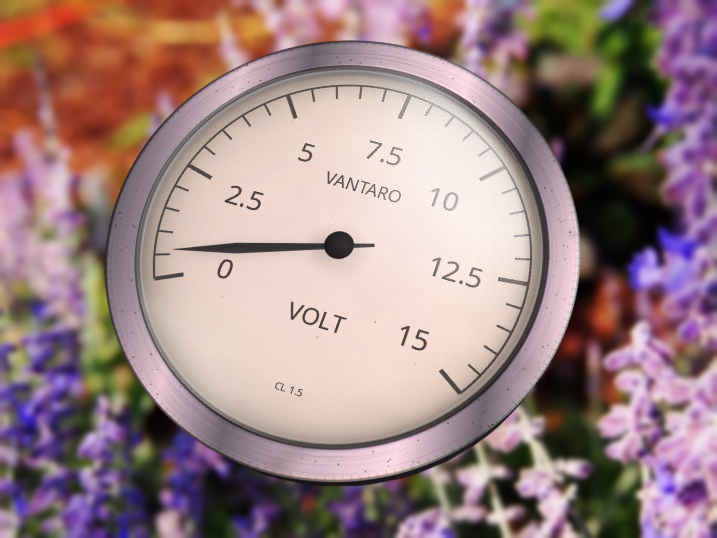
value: 0.5V
